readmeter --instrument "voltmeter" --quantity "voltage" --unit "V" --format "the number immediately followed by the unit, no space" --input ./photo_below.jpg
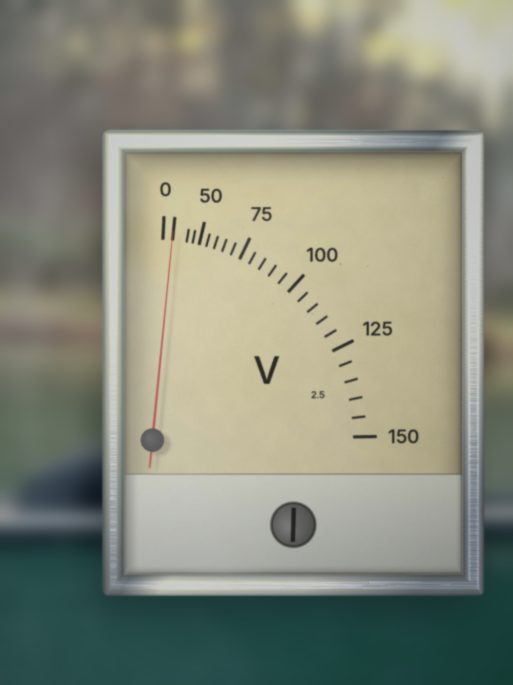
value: 25V
